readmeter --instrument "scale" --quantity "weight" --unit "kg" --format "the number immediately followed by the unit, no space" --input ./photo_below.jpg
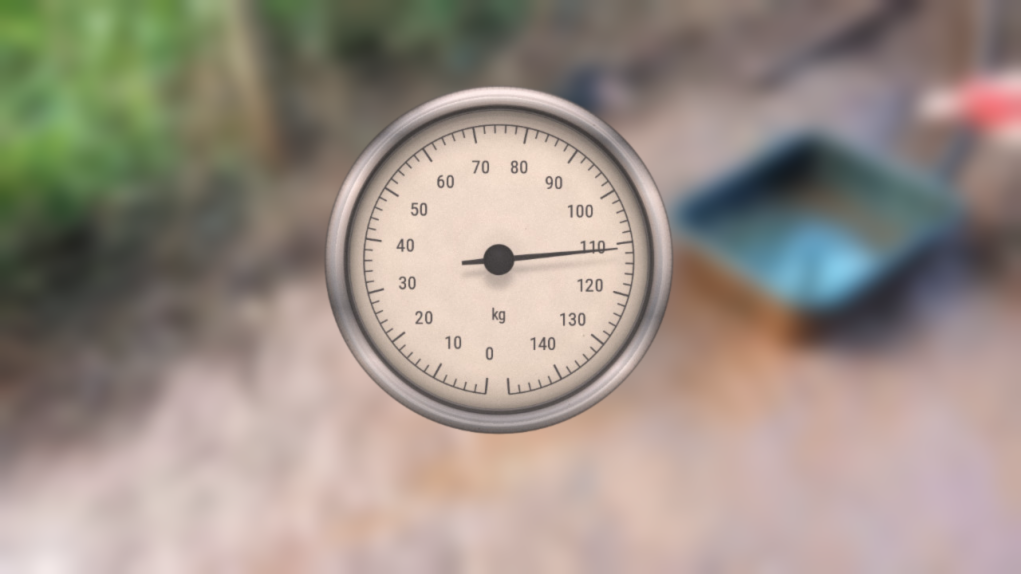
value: 111kg
